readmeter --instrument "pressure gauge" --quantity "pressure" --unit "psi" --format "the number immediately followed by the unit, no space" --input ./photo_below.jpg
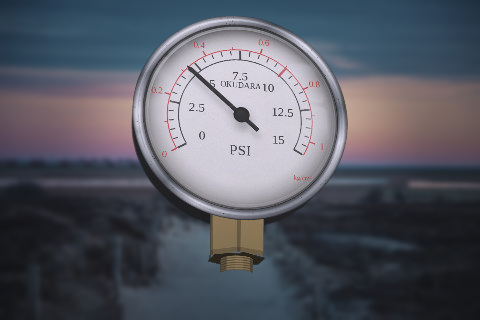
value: 4.5psi
